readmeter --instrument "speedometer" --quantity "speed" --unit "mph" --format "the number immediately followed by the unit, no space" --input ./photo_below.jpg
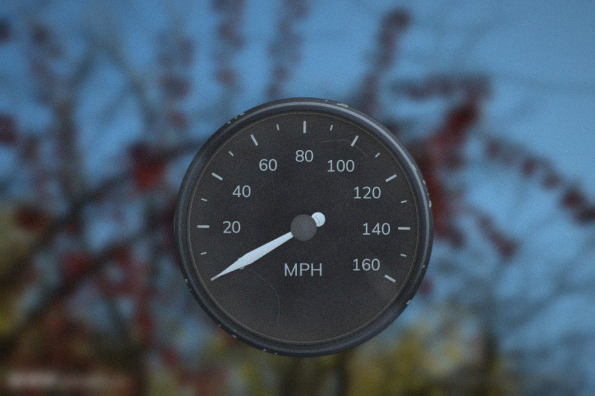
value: 0mph
